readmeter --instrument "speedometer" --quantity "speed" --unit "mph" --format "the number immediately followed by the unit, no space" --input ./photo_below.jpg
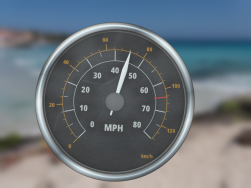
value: 45mph
